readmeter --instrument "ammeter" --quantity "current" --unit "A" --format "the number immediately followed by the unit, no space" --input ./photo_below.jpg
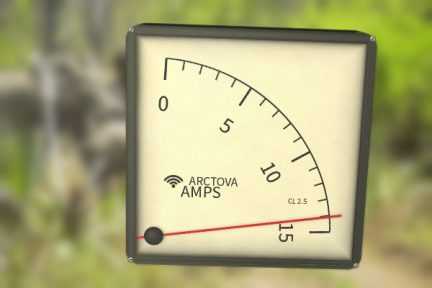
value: 14A
